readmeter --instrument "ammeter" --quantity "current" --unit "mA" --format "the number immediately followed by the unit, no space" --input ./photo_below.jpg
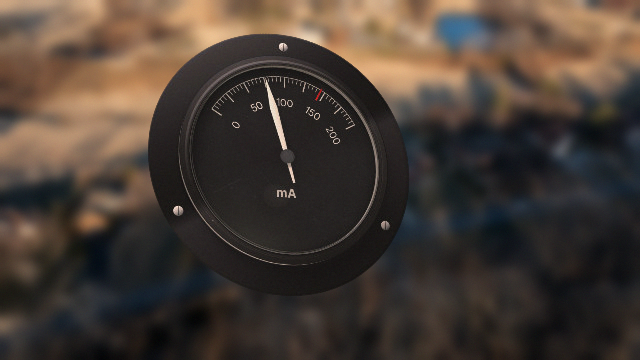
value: 75mA
